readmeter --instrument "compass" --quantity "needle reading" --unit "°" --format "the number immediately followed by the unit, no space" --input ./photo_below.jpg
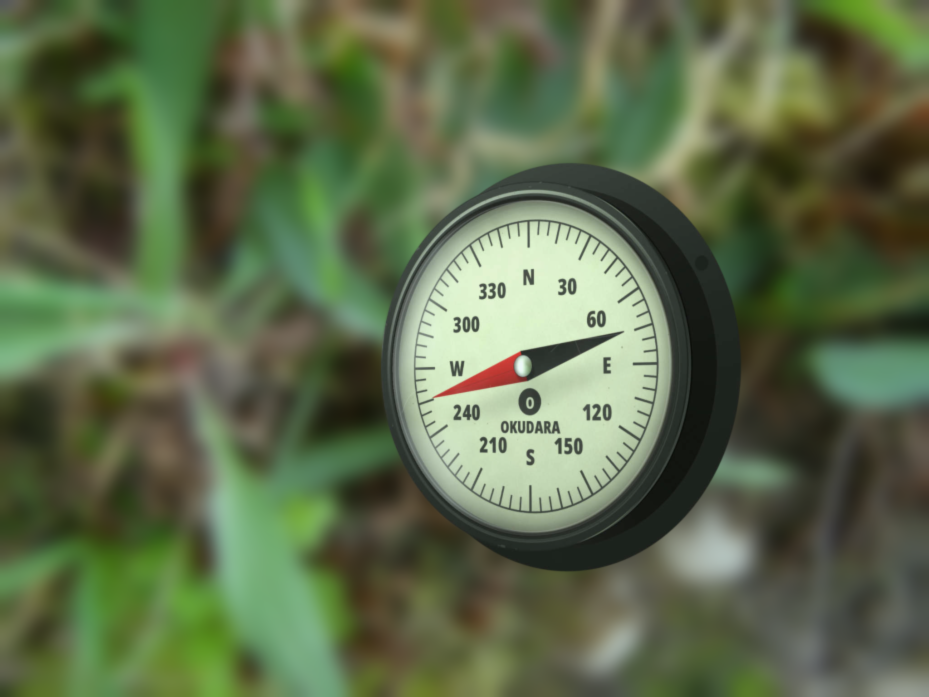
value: 255°
